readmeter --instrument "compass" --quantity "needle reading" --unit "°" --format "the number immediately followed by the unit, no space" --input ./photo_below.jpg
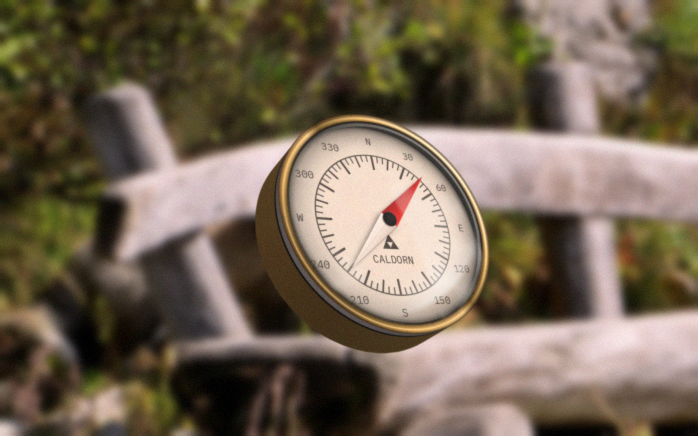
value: 45°
